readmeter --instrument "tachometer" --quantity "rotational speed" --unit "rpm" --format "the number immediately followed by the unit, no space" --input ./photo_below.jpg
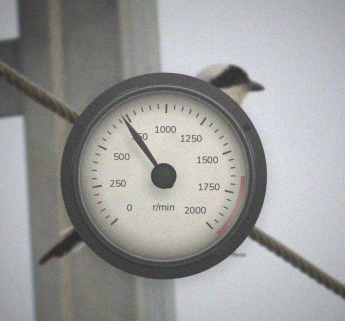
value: 725rpm
